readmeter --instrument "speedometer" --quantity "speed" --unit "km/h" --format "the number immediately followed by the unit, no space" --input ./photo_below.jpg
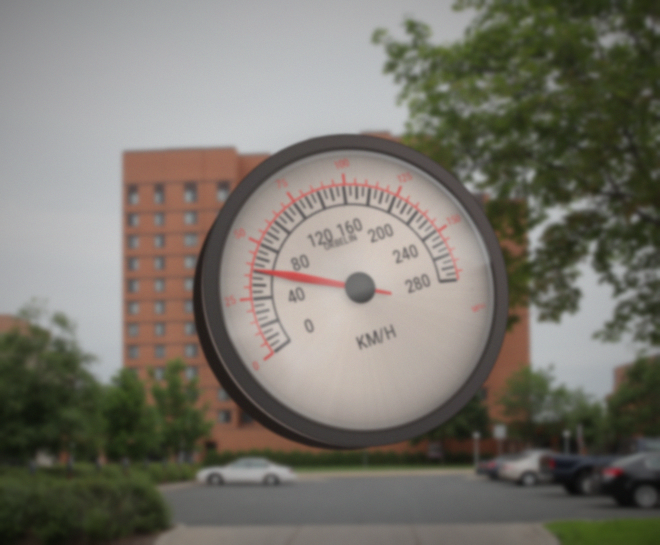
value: 60km/h
